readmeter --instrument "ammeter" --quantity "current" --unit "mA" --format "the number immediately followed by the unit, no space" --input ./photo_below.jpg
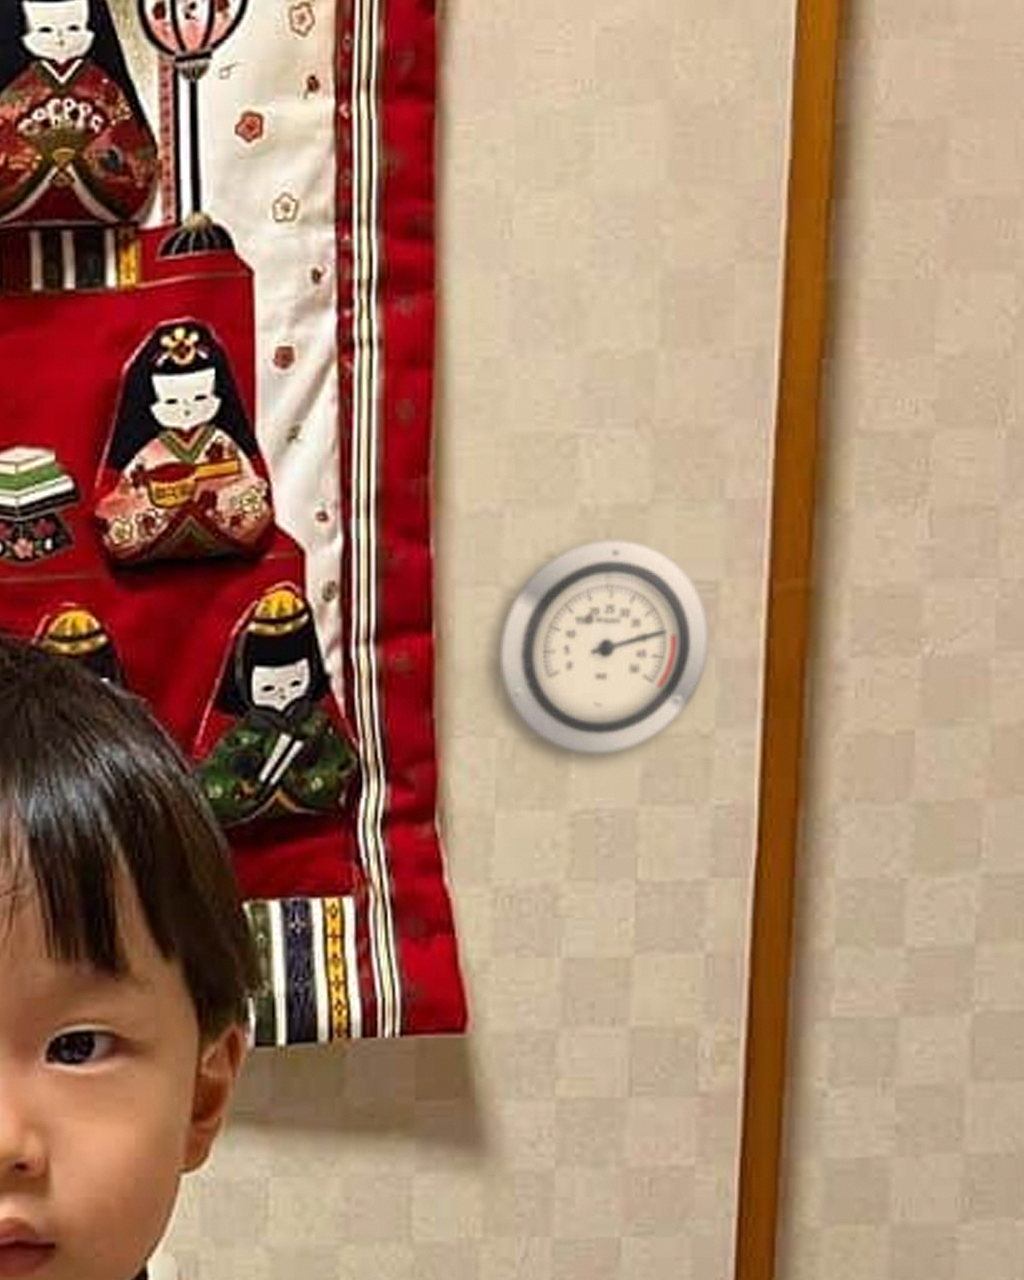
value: 40mA
